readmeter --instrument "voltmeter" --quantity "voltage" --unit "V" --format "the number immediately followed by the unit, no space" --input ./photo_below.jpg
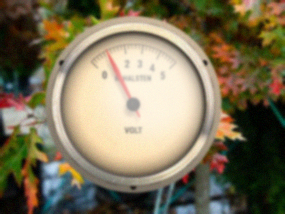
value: 1V
